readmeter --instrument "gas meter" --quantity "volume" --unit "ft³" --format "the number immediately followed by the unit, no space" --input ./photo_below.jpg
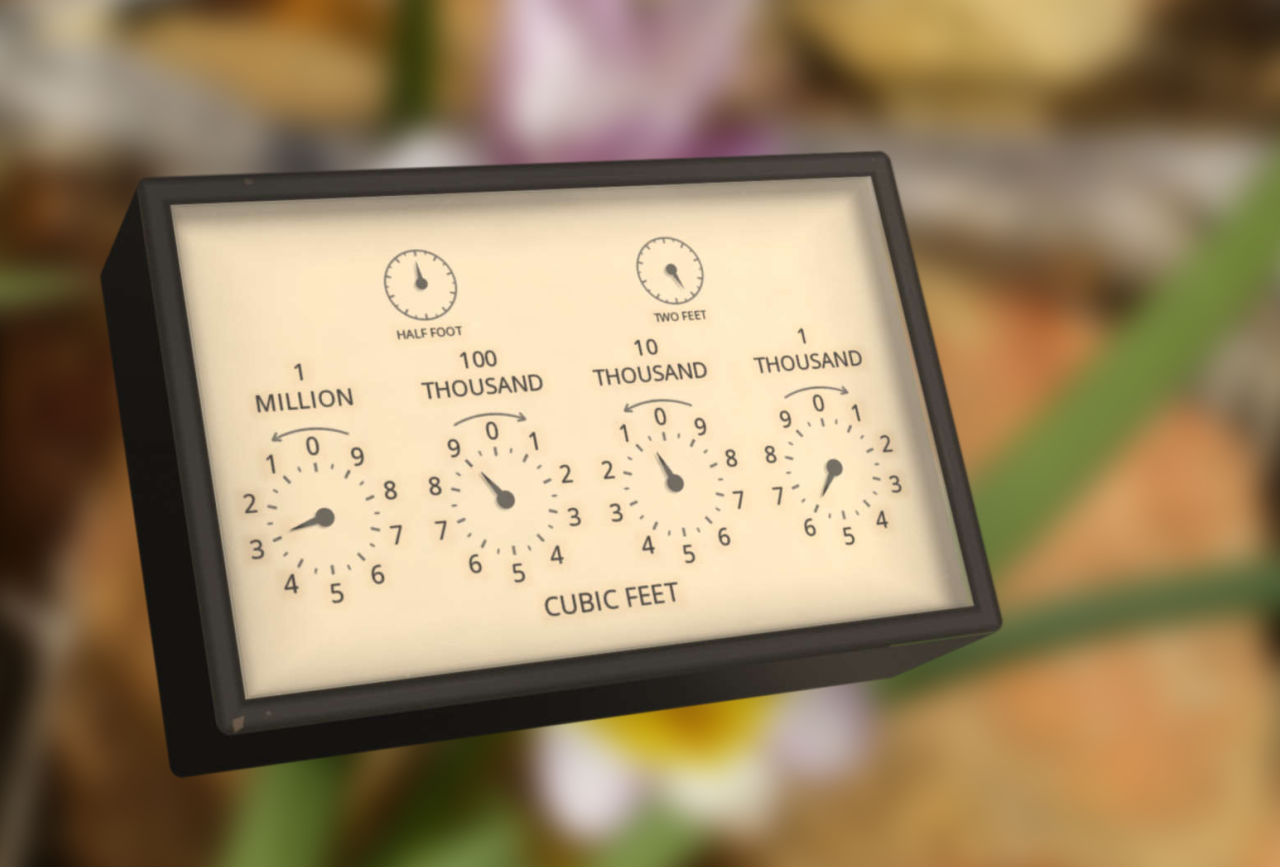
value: 290600ft³
